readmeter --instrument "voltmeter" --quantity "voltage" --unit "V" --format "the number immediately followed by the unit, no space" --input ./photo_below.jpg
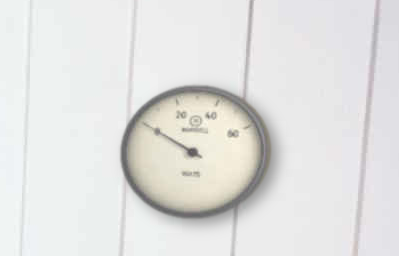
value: 0V
